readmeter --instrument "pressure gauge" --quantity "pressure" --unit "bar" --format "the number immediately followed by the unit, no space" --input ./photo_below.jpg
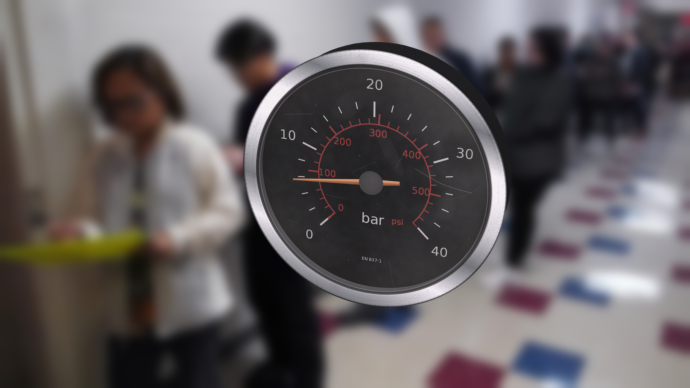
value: 6bar
